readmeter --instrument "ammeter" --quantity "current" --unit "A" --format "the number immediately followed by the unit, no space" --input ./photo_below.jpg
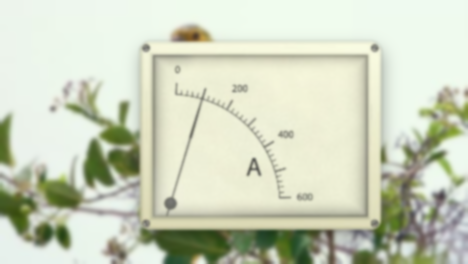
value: 100A
